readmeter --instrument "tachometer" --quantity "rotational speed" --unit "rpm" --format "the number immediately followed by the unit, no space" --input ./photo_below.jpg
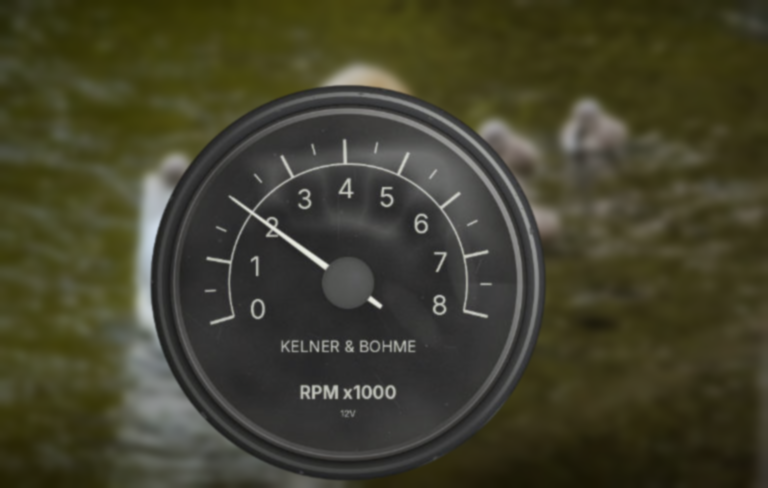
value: 2000rpm
